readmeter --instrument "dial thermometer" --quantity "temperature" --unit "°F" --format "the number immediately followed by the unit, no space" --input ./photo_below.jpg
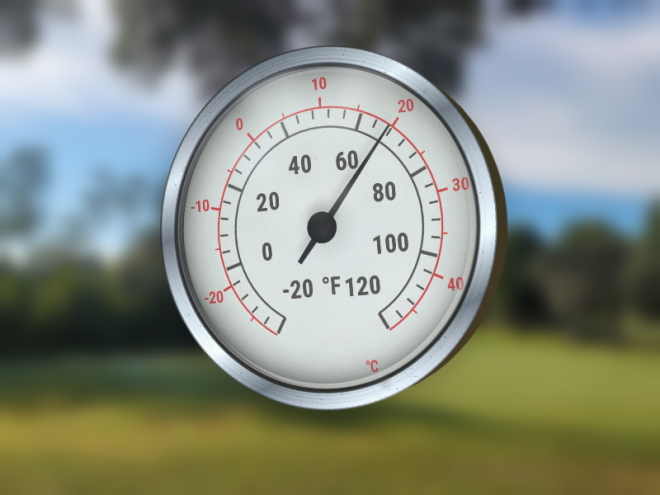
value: 68°F
